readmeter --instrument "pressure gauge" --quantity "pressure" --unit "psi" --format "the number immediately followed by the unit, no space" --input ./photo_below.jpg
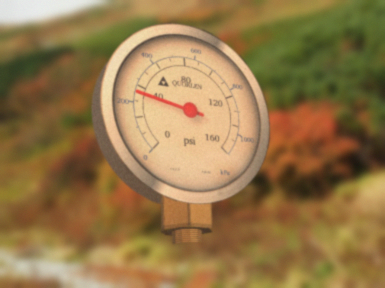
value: 35psi
